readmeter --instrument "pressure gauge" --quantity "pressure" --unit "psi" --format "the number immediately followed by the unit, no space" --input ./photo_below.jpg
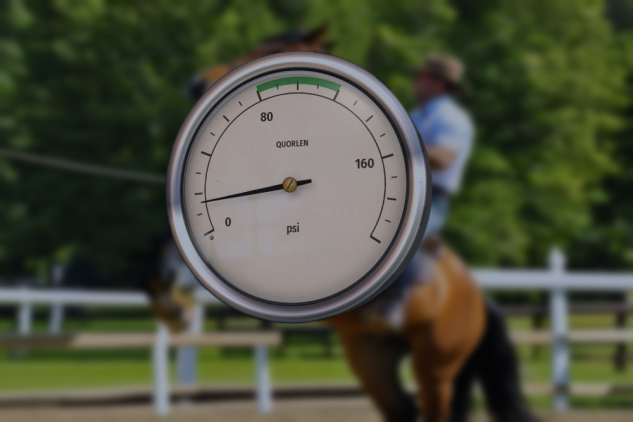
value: 15psi
